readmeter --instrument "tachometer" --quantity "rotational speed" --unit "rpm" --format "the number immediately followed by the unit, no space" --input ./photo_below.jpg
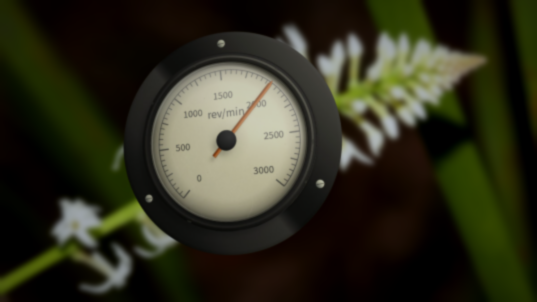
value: 2000rpm
